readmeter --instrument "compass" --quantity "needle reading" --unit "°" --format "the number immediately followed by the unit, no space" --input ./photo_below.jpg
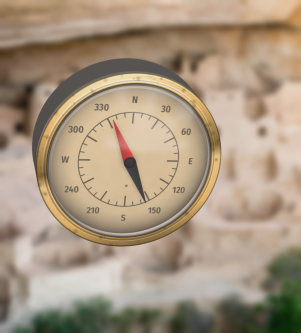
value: 335°
